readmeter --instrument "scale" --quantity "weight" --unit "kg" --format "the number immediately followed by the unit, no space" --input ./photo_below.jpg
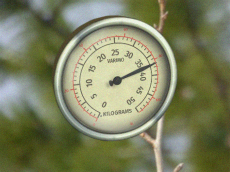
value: 37kg
